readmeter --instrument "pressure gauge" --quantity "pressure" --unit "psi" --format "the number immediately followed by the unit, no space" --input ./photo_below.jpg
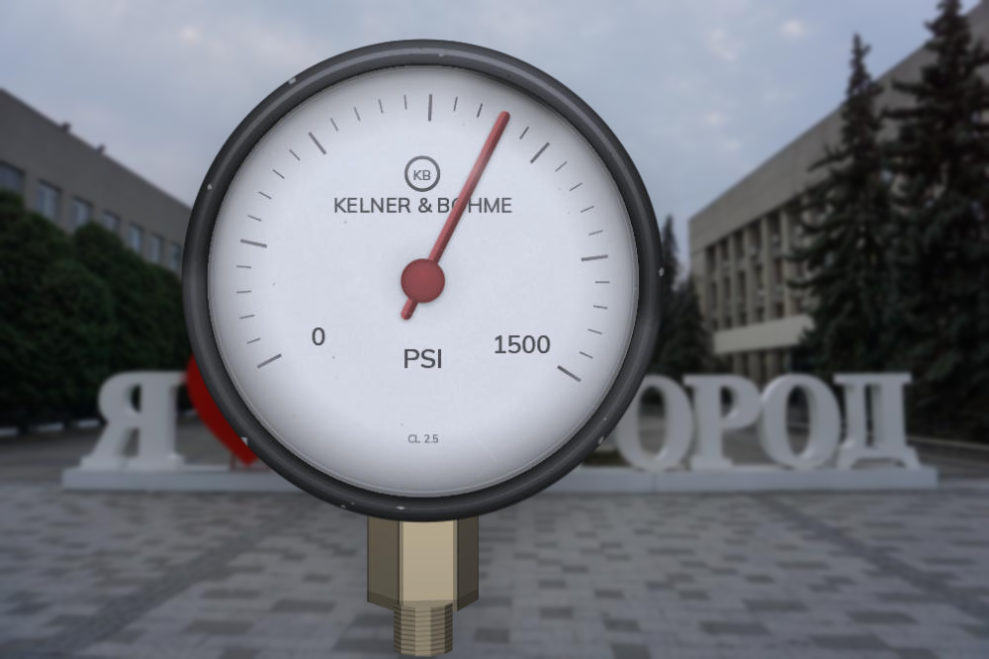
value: 900psi
